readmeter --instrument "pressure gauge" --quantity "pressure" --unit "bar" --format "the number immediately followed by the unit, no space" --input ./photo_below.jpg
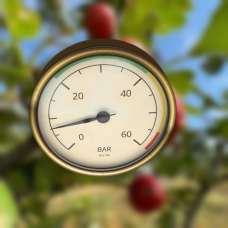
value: 7.5bar
